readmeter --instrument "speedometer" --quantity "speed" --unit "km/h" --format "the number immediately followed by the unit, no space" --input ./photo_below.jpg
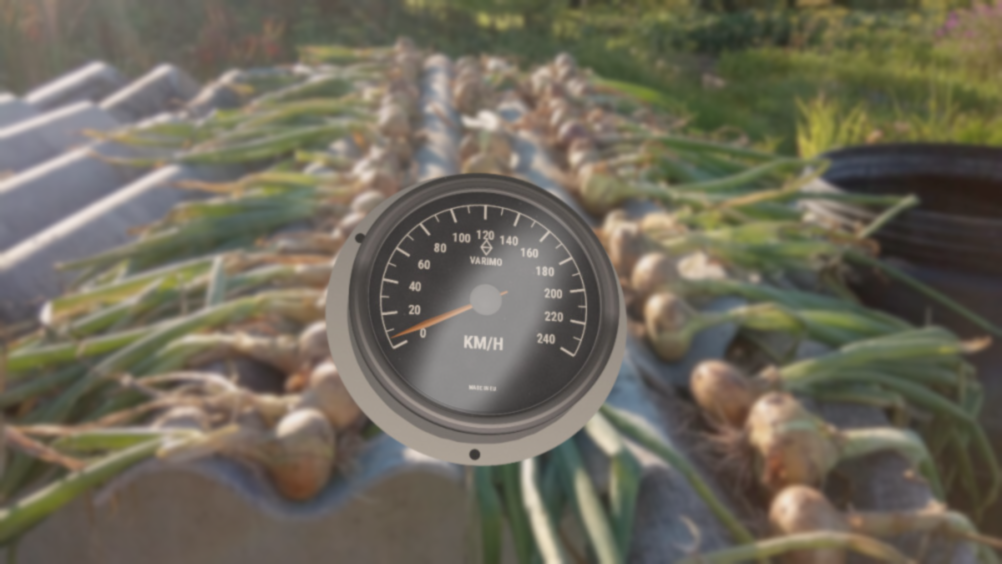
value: 5km/h
